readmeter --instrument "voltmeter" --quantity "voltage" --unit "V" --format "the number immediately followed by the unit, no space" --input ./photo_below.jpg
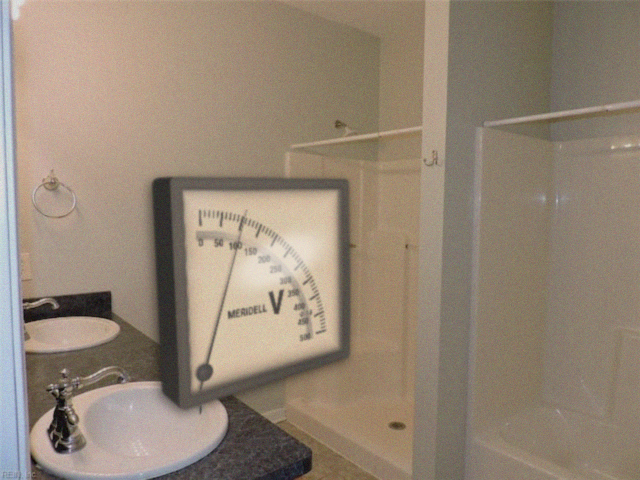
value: 100V
